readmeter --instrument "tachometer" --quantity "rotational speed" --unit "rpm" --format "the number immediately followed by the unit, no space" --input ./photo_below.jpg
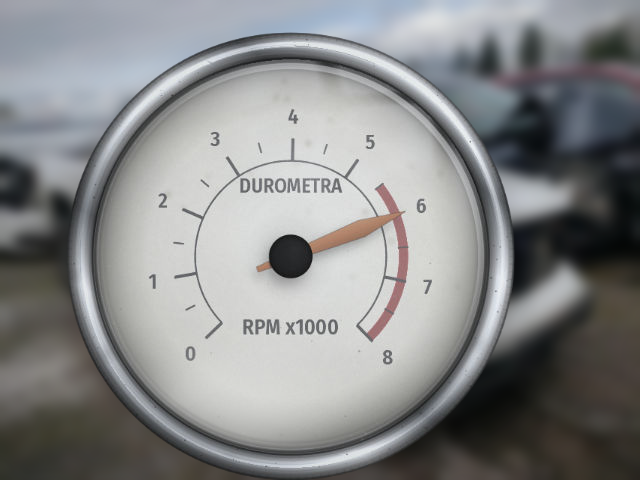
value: 6000rpm
